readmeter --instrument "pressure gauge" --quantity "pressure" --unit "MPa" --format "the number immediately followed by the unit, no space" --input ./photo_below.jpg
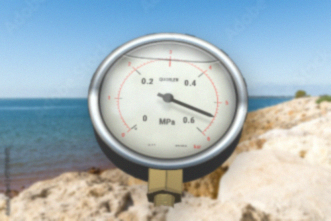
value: 0.55MPa
